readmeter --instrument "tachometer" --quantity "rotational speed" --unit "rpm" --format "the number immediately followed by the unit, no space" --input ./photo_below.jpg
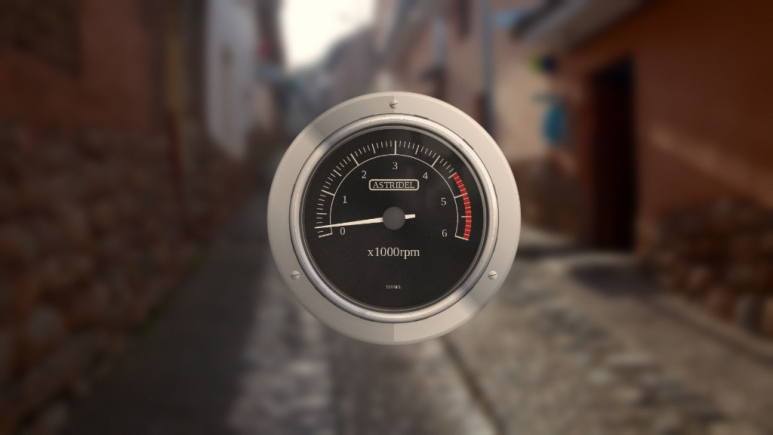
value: 200rpm
